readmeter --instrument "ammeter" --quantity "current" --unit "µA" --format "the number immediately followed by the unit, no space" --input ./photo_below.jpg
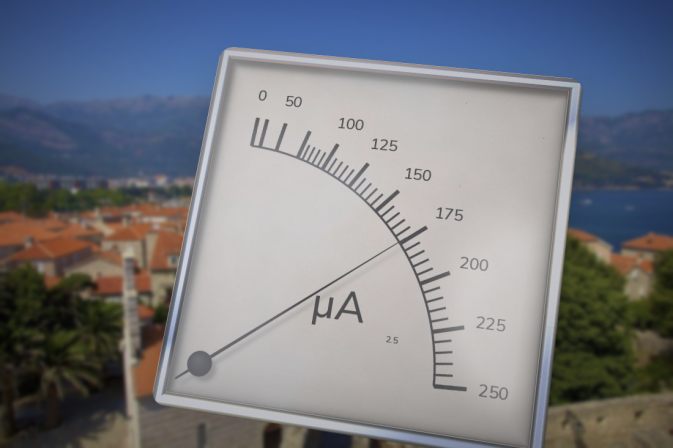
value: 175µA
